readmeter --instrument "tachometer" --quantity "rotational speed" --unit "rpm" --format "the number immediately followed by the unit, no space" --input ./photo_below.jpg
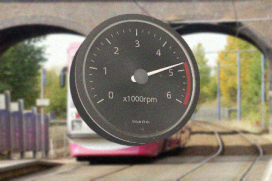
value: 4800rpm
